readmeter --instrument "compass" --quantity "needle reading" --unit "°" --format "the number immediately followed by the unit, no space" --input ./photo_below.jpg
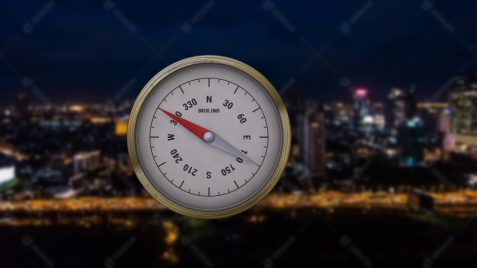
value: 300°
